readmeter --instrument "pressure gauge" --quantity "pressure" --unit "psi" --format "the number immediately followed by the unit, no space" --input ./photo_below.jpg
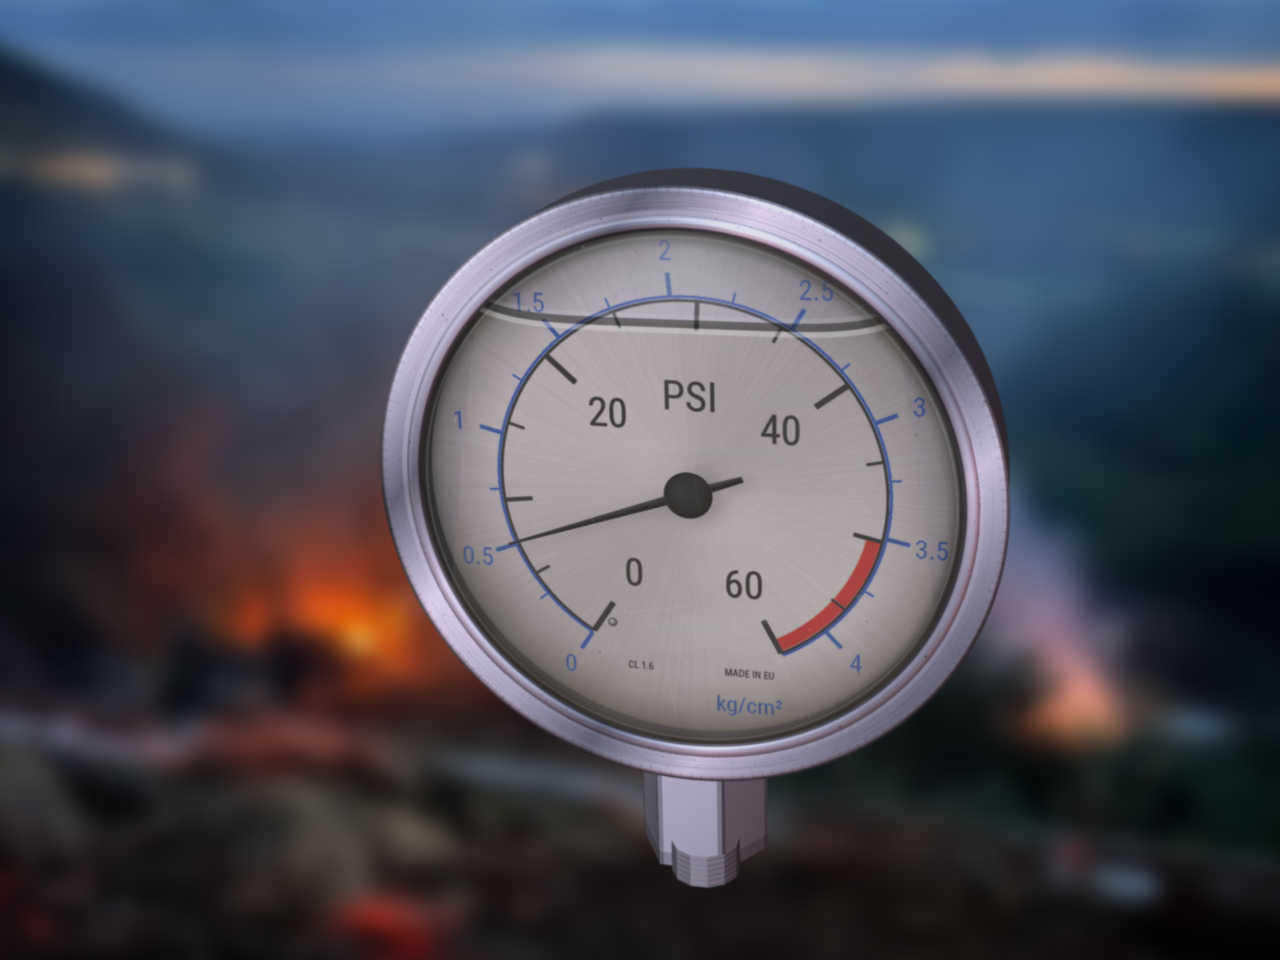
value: 7.5psi
